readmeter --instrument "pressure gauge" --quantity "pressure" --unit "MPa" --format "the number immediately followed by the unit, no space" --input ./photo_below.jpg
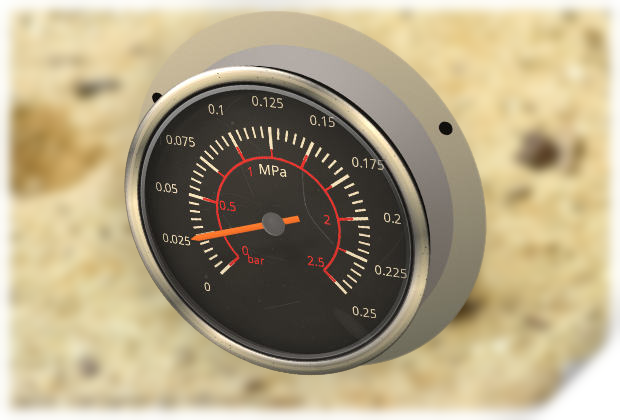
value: 0.025MPa
